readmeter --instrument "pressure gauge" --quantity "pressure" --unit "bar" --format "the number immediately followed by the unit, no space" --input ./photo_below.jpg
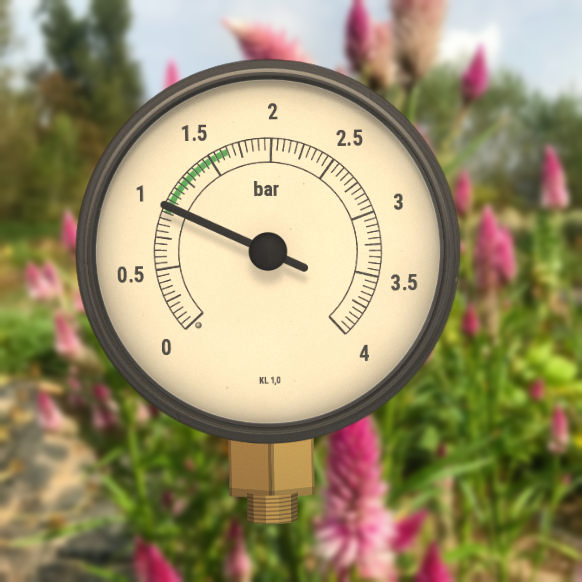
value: 1bar
